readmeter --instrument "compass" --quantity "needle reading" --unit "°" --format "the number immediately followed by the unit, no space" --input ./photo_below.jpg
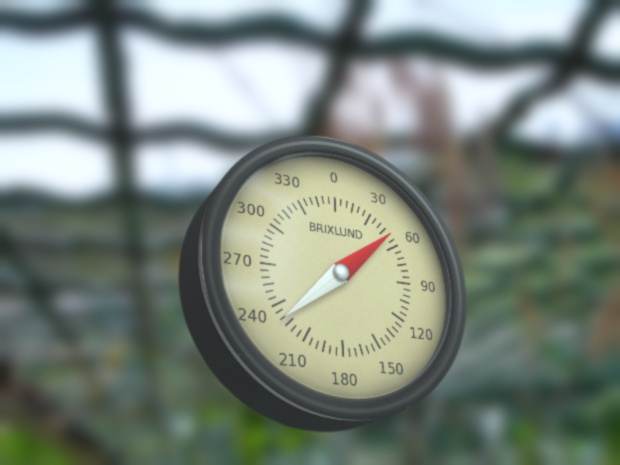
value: 50°
